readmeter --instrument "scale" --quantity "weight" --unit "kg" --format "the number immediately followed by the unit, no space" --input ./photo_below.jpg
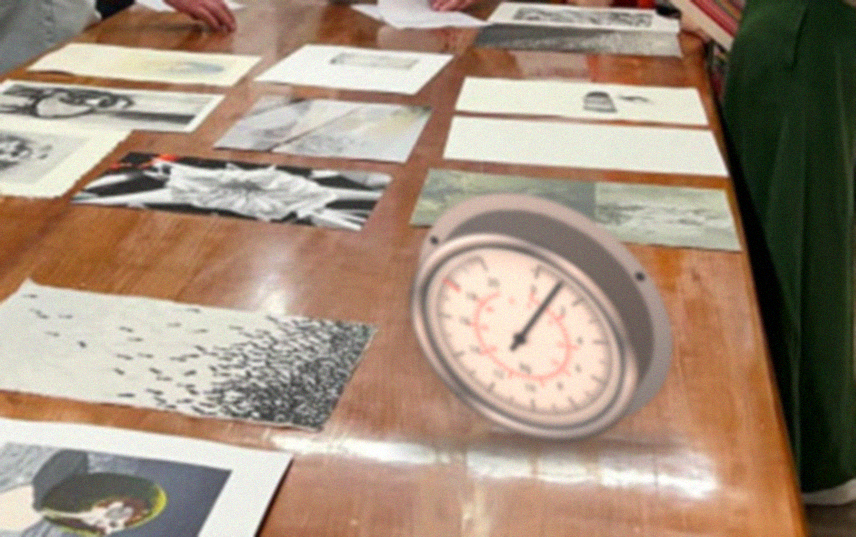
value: 1kg
